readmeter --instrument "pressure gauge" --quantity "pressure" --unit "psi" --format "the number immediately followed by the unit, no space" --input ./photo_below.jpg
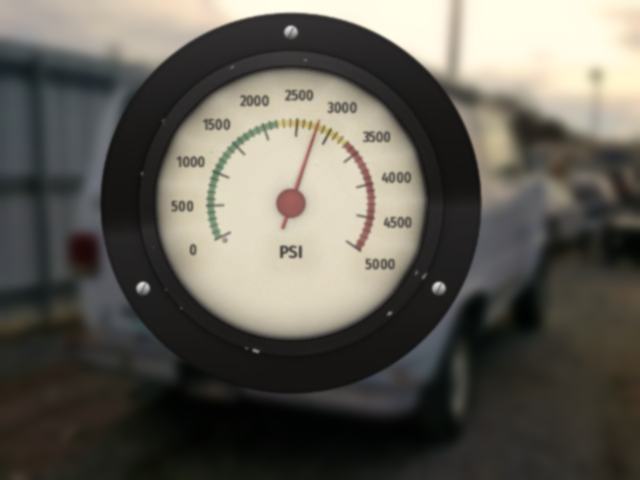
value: 2800psi
